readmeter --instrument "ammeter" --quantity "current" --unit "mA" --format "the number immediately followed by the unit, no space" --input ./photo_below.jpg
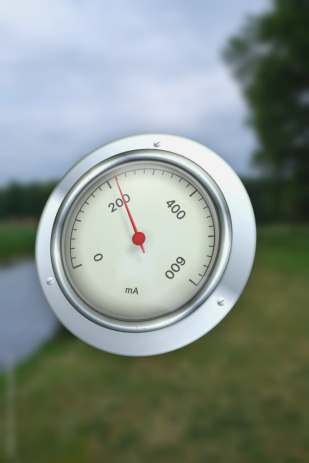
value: 220mA
